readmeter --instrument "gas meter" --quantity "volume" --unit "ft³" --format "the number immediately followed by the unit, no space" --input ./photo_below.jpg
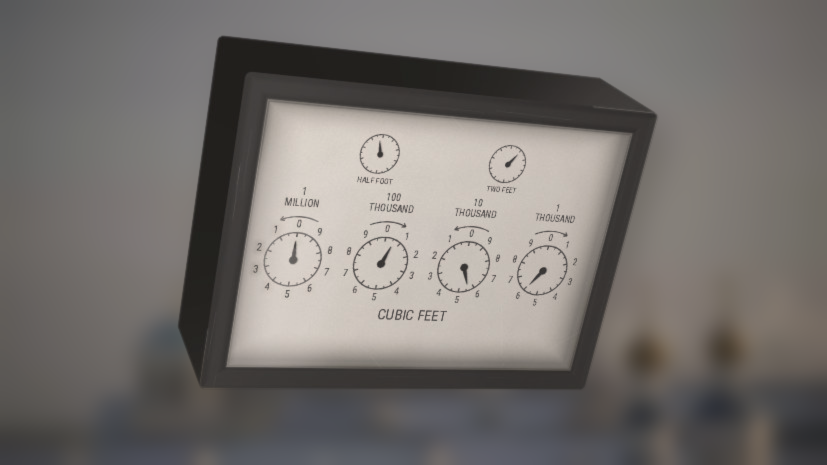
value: 5600ft³
